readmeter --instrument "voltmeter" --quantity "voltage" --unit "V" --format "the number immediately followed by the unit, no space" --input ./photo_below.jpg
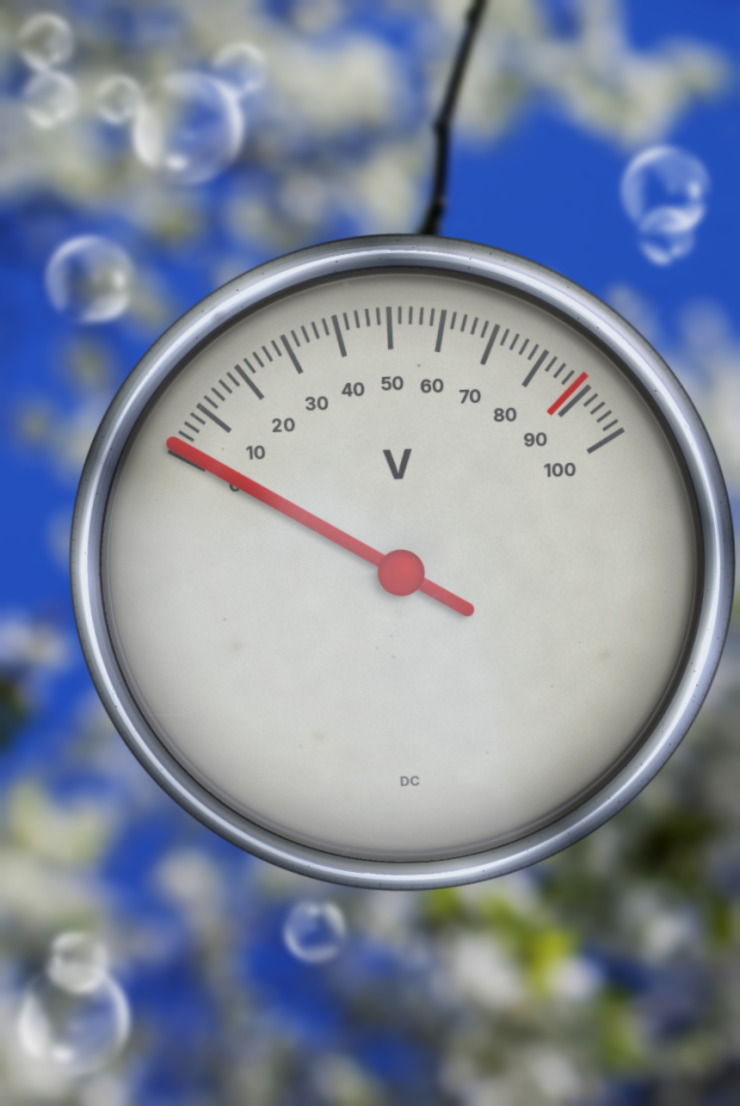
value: 2V
